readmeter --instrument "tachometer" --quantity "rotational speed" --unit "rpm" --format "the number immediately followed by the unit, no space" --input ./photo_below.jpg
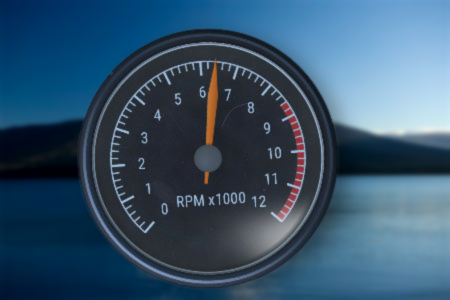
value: 6400rpm
